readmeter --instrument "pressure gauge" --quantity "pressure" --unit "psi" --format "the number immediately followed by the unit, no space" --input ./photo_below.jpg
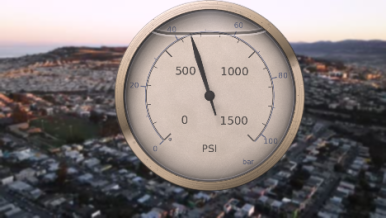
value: 650psi
